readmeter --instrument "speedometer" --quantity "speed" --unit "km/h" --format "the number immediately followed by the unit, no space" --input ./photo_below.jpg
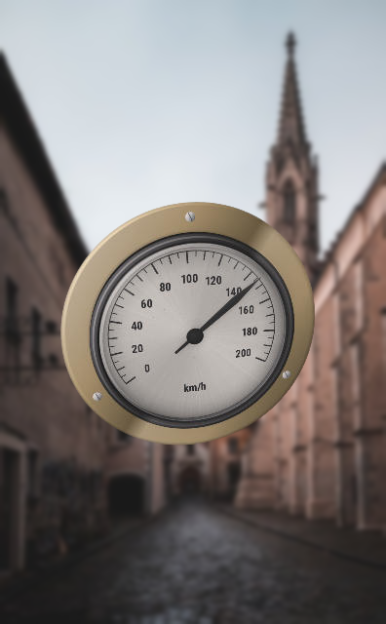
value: 145km/h
